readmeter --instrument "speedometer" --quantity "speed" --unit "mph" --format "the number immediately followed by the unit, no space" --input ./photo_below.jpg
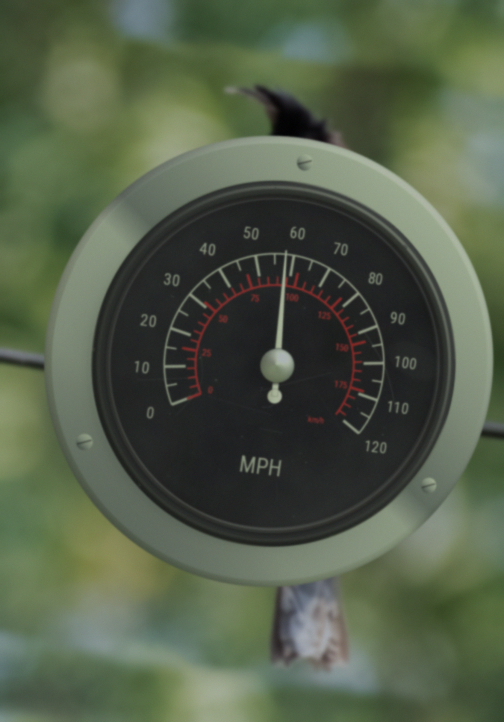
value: 57.5mph
